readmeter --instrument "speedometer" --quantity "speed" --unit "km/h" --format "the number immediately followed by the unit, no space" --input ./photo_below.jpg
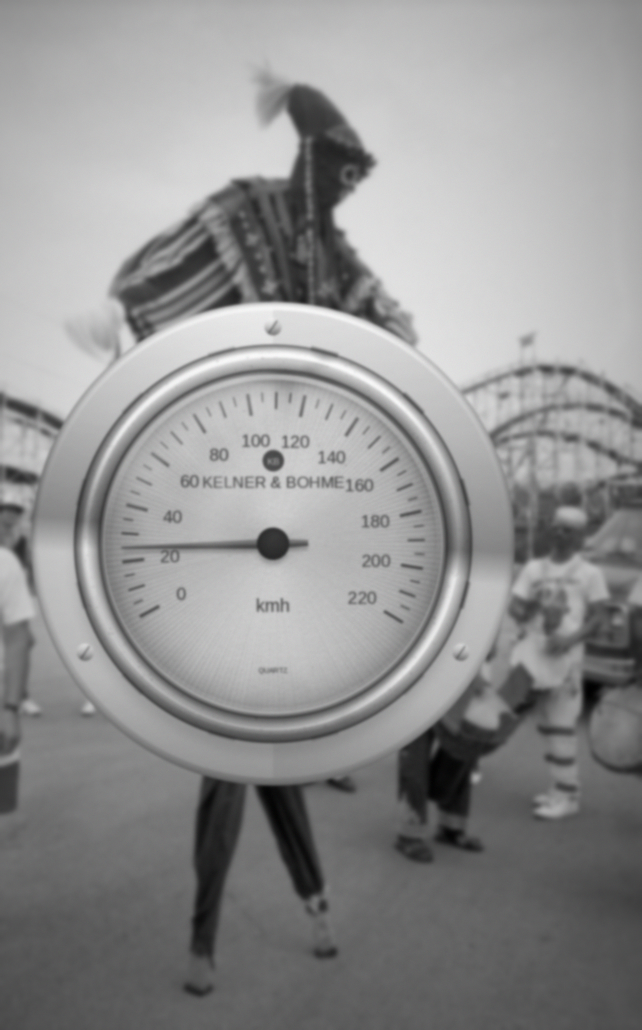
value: 25km/h
